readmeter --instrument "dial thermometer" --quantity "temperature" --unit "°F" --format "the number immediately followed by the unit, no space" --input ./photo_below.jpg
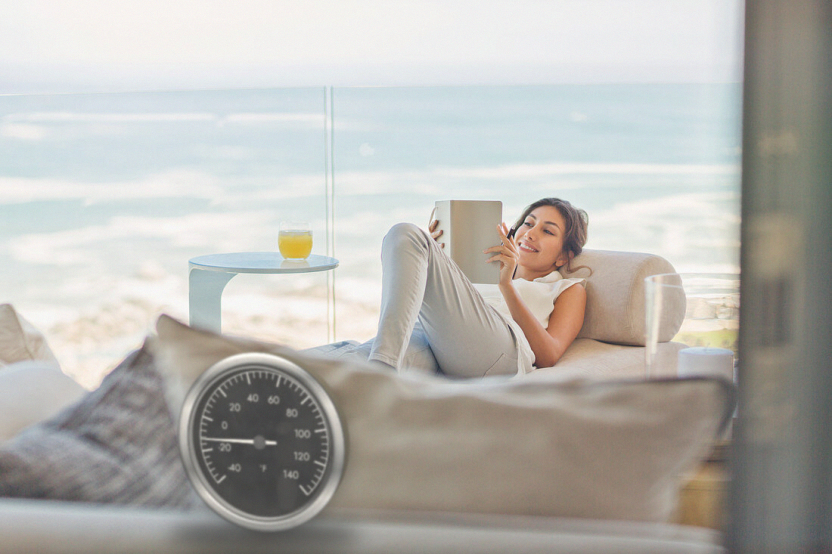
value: -12°F
